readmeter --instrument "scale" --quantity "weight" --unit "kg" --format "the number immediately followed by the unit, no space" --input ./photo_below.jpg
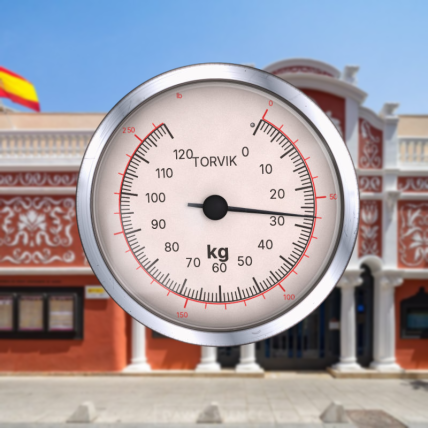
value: 27kg
